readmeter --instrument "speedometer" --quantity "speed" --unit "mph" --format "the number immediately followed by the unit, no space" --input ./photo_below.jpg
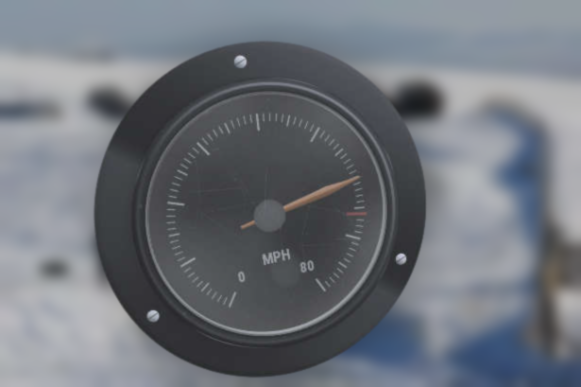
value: 60mph
